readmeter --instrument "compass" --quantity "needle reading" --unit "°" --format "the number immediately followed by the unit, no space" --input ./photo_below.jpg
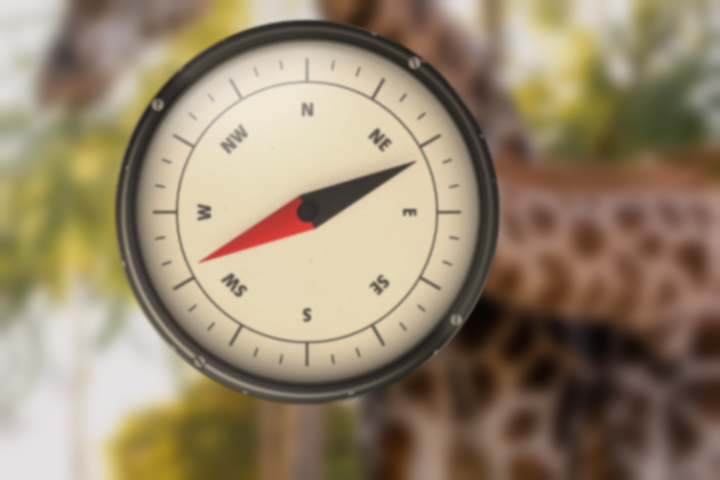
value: 245°
